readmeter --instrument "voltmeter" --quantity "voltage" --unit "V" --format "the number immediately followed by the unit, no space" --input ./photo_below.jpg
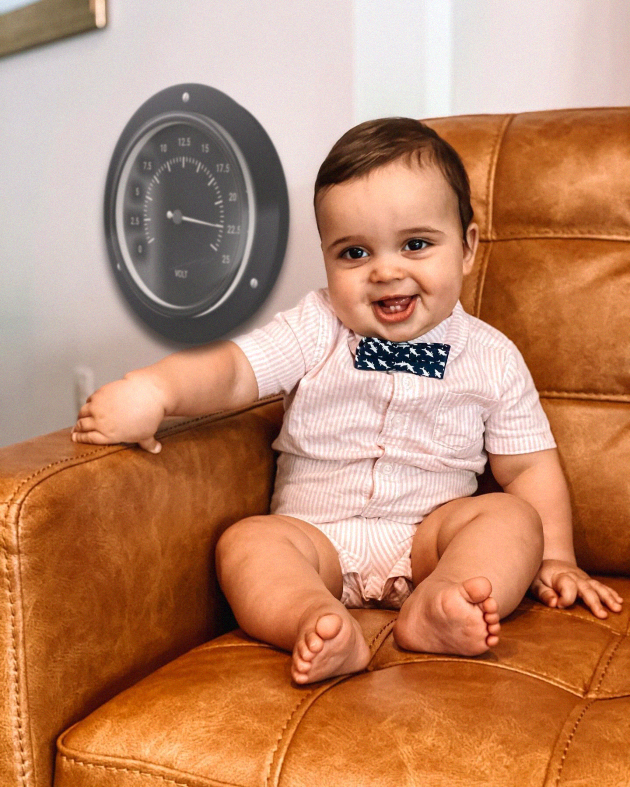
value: 22.5V
